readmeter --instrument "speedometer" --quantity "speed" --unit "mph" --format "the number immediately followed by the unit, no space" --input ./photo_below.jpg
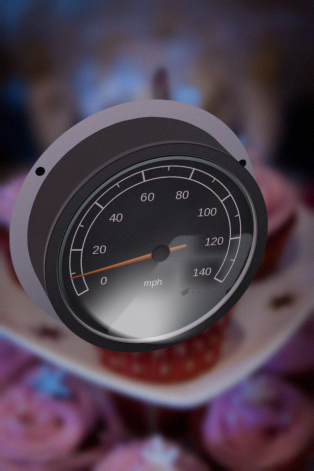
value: 10mph
